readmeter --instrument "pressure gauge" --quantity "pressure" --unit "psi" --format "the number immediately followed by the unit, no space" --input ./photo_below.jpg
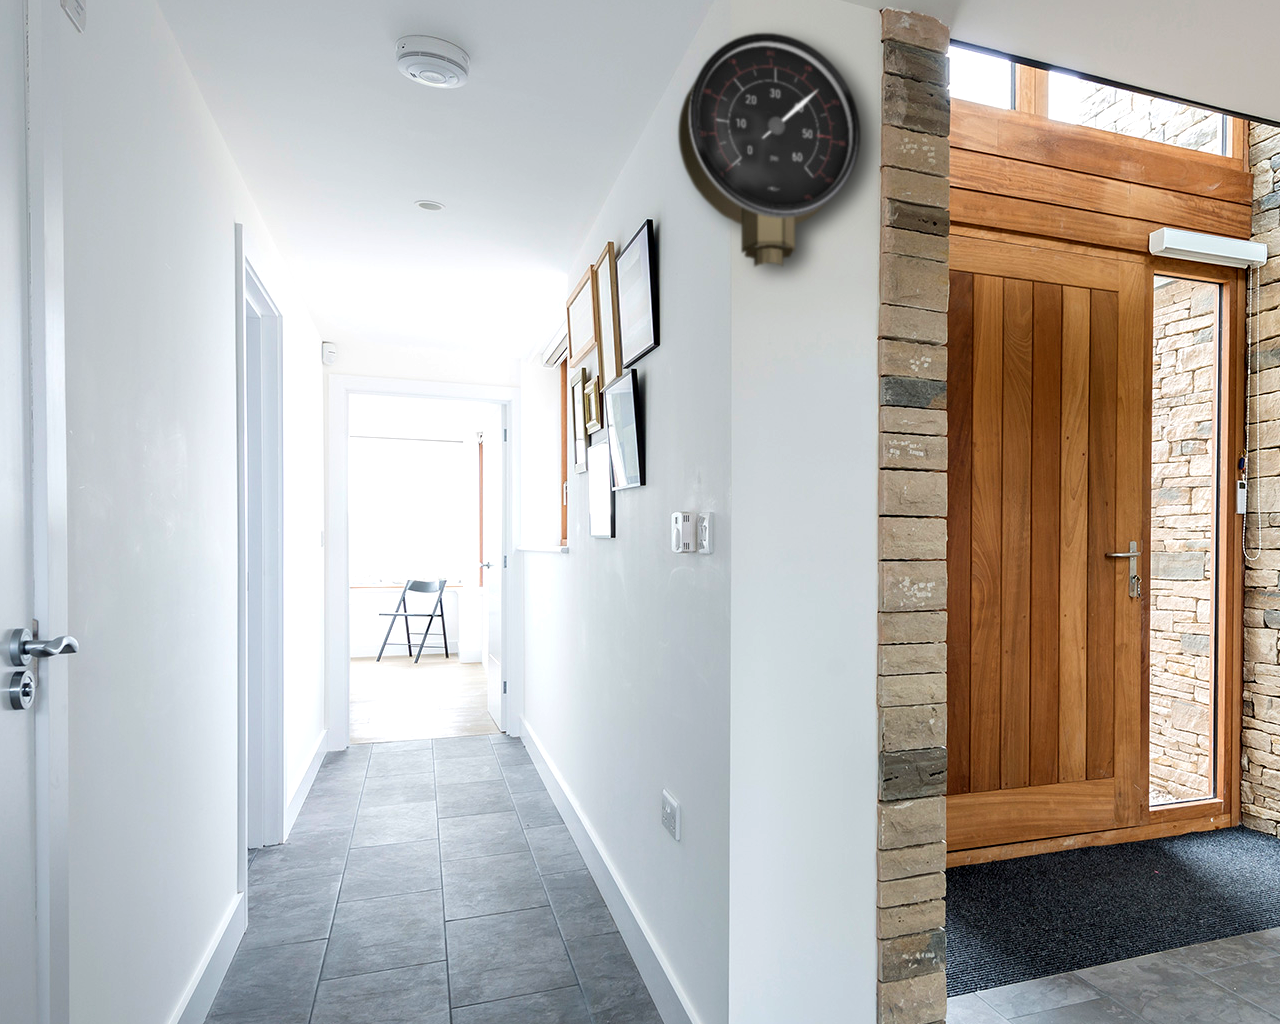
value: 40psi
